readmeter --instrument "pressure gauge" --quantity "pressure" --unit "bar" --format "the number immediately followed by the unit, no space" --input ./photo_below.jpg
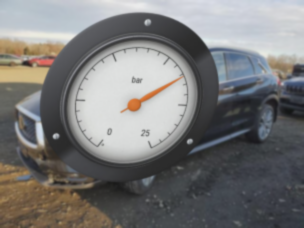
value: 17bar
